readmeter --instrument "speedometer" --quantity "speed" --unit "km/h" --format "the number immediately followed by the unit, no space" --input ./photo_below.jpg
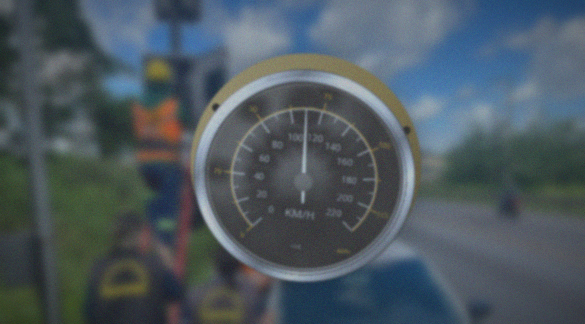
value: 110km/h
